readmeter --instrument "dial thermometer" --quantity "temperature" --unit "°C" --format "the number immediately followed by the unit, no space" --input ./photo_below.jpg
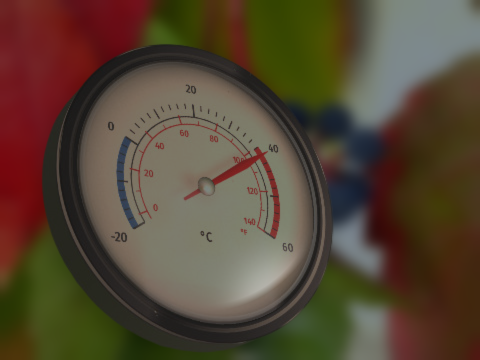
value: 40°C
